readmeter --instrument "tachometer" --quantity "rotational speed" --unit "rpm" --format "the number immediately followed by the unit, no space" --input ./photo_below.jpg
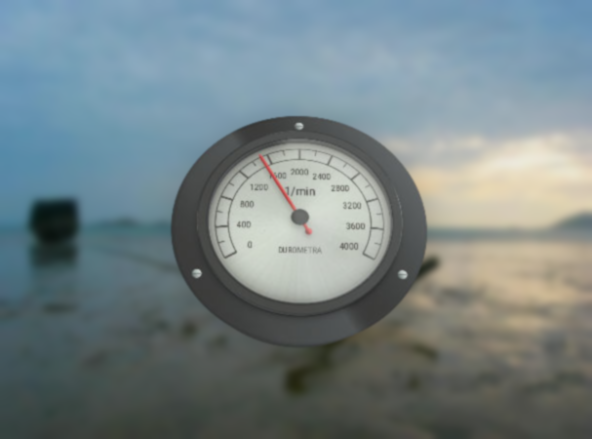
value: 1500rpm
